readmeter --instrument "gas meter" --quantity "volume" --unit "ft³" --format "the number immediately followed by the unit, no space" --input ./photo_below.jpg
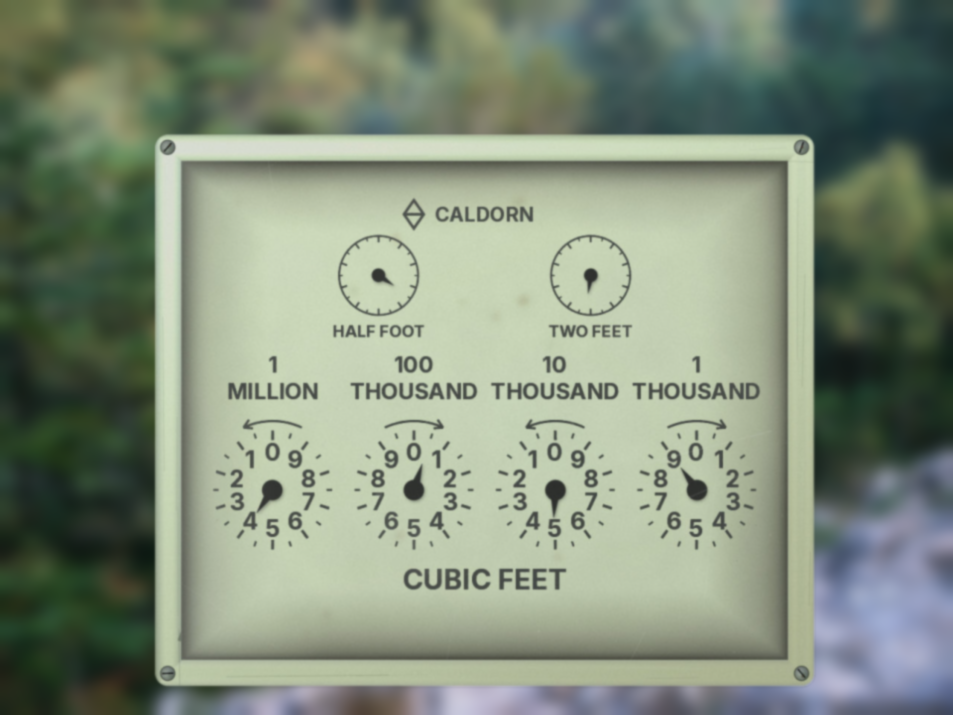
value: 404900ft³
